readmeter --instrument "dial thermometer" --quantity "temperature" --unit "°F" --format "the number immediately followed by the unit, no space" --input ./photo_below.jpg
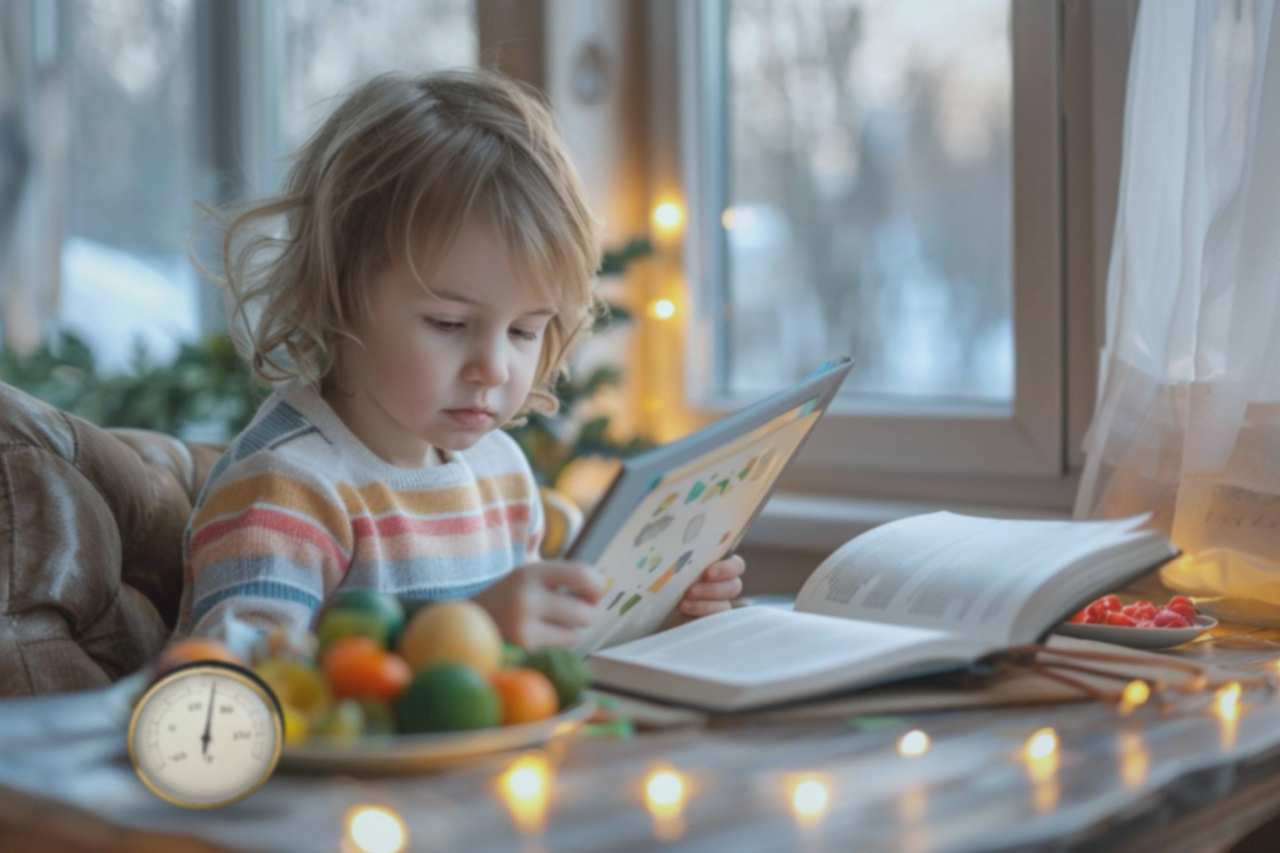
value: 60°F
